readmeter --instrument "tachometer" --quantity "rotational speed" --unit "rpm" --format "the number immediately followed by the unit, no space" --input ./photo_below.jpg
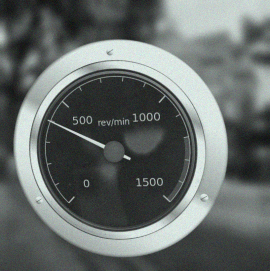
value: 400rpm
